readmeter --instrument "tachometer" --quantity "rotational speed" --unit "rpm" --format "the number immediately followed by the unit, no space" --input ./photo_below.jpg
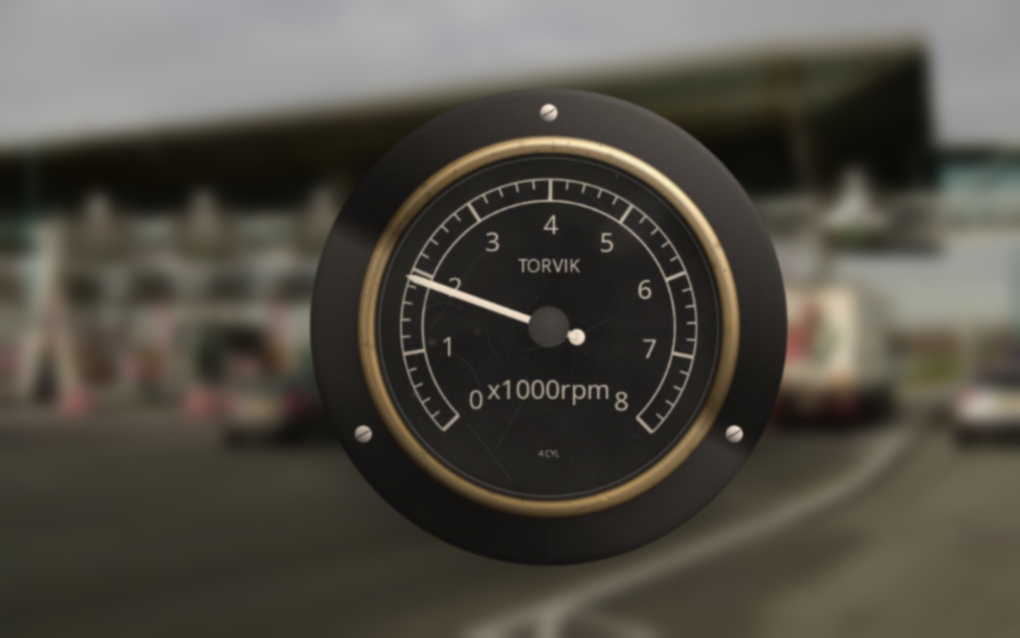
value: 1900rpm
